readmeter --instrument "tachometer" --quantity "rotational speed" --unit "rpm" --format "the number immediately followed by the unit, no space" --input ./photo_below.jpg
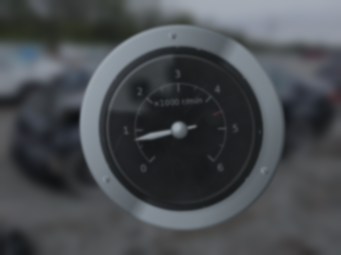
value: 750rpm
